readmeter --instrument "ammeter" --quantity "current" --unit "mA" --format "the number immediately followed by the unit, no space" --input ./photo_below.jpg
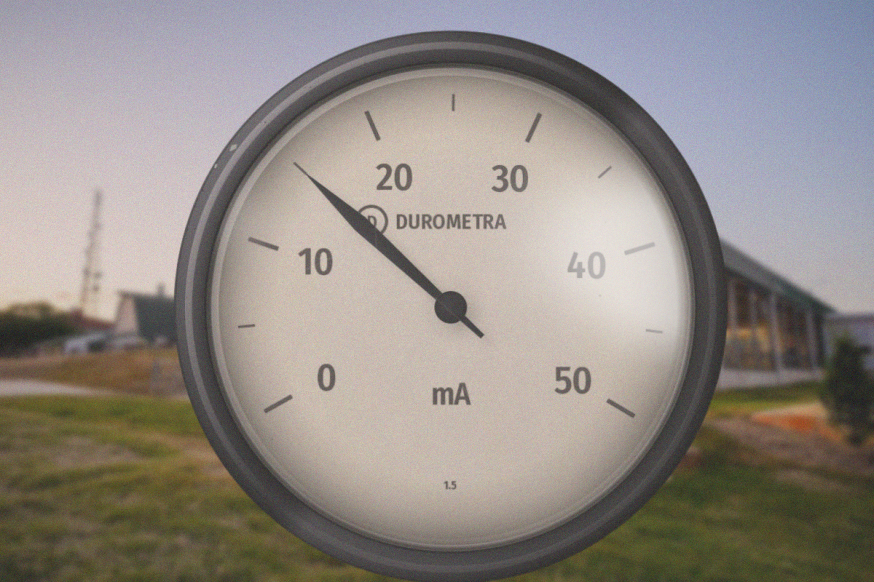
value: 15mA
